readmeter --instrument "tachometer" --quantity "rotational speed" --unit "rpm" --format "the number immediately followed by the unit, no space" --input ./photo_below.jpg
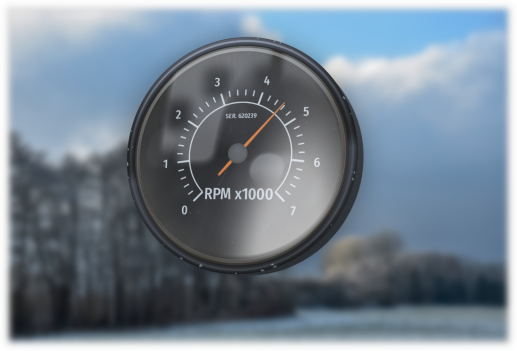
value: 4600rpm
